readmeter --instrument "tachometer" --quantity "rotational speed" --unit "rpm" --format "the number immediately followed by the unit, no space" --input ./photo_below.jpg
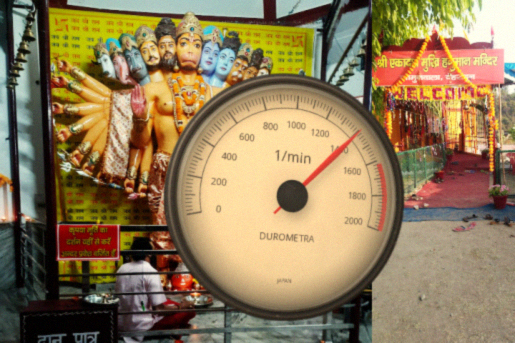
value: 1400rpm
